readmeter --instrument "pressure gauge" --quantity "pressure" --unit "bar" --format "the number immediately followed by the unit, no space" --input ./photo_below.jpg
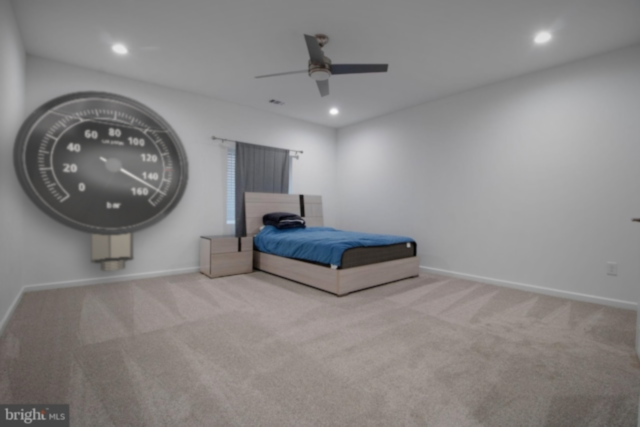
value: 150bar
